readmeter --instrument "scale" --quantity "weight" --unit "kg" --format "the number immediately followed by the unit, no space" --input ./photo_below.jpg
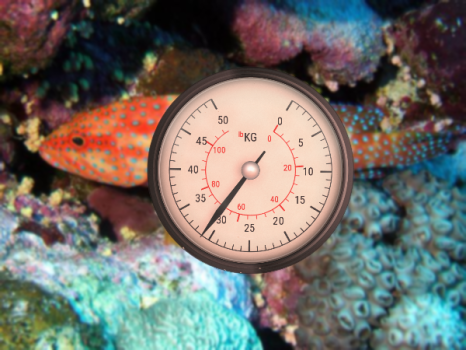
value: 31kg
